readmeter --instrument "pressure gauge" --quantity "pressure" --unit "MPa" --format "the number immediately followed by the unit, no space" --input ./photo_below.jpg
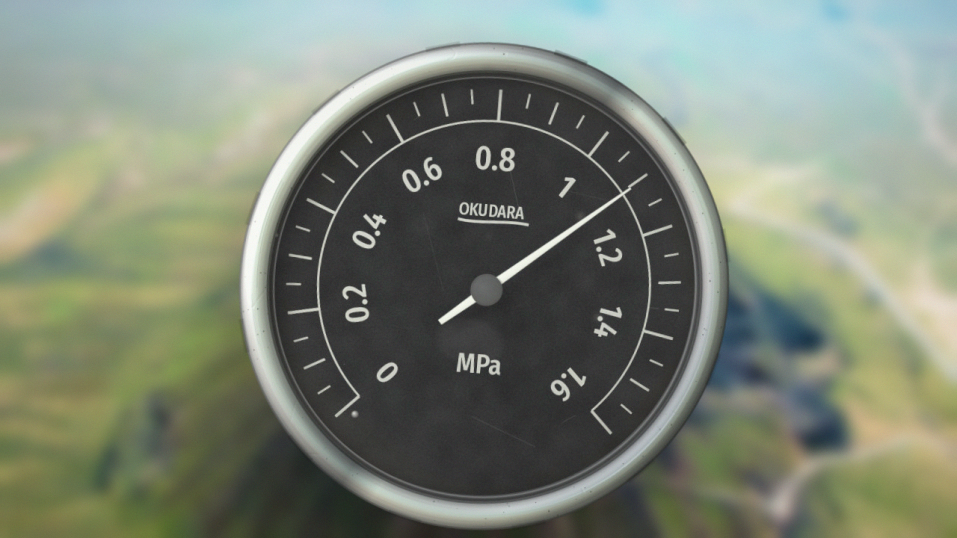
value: 1.1MPa
